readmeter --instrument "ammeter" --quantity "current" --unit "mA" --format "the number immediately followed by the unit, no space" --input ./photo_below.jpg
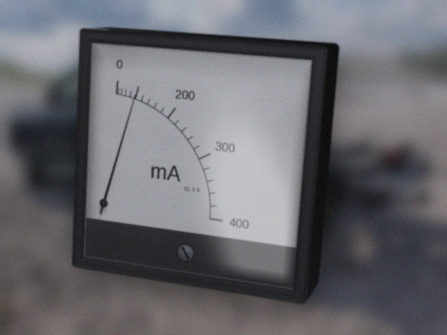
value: 100mA
